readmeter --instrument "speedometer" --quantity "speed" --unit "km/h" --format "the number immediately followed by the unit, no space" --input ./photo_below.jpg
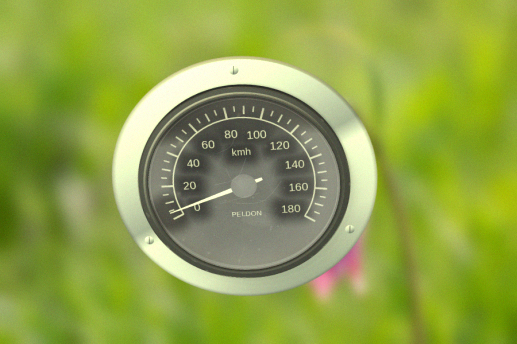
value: 5km/h
